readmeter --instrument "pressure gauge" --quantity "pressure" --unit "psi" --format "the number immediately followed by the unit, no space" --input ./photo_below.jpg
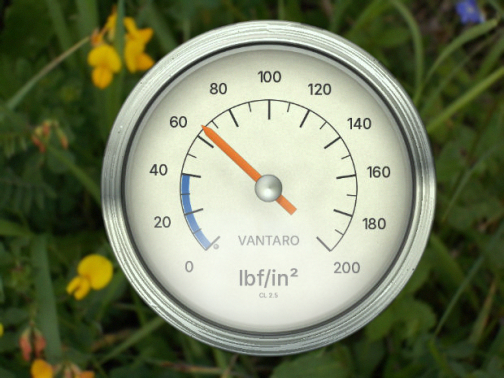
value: 65psi
